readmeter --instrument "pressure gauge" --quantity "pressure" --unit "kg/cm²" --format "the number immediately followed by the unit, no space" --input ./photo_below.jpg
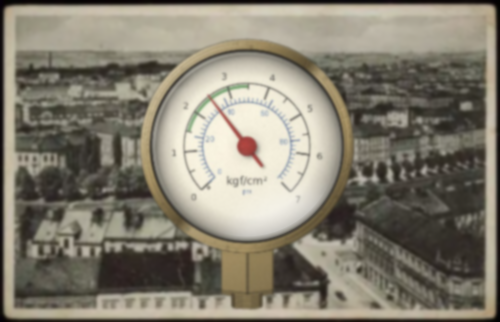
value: 2.5kg/cm²
